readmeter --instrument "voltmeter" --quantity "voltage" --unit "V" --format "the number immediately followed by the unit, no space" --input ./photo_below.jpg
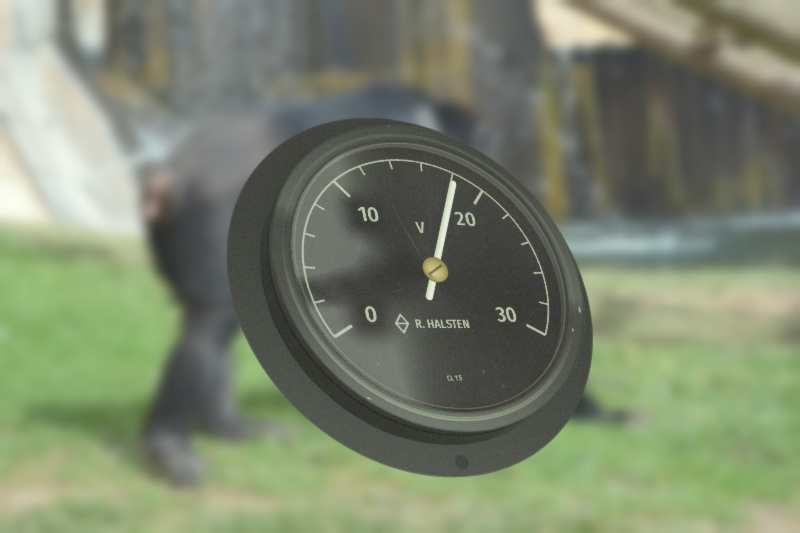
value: 18V
